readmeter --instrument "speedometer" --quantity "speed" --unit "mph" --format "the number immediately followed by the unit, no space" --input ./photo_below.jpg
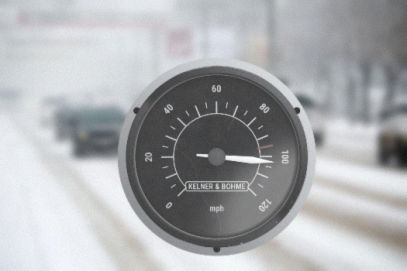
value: 102.5mph
